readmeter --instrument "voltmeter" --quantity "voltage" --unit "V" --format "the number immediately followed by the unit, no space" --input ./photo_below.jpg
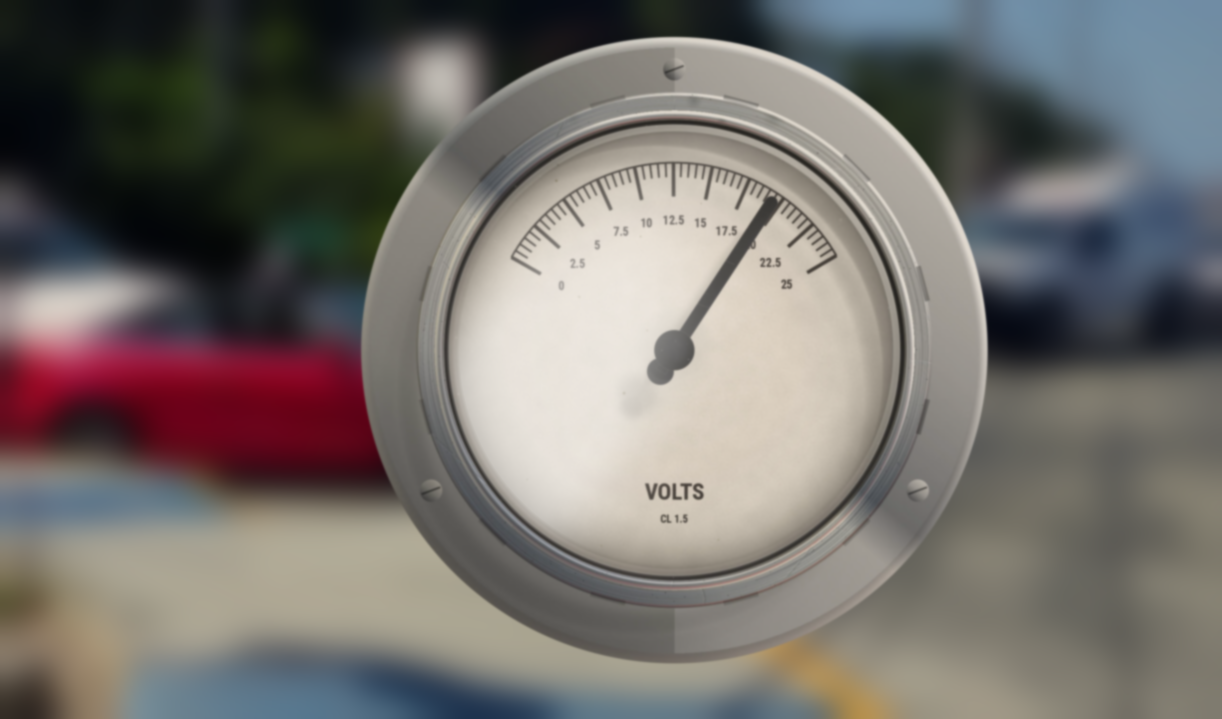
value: 19.5V
